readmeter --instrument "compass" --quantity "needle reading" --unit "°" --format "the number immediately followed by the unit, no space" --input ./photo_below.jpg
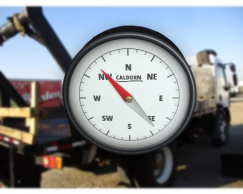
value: 320°
